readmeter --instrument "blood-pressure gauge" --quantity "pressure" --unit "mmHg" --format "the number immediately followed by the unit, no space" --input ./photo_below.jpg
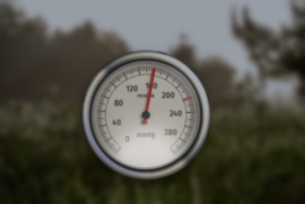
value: 160mmHg
